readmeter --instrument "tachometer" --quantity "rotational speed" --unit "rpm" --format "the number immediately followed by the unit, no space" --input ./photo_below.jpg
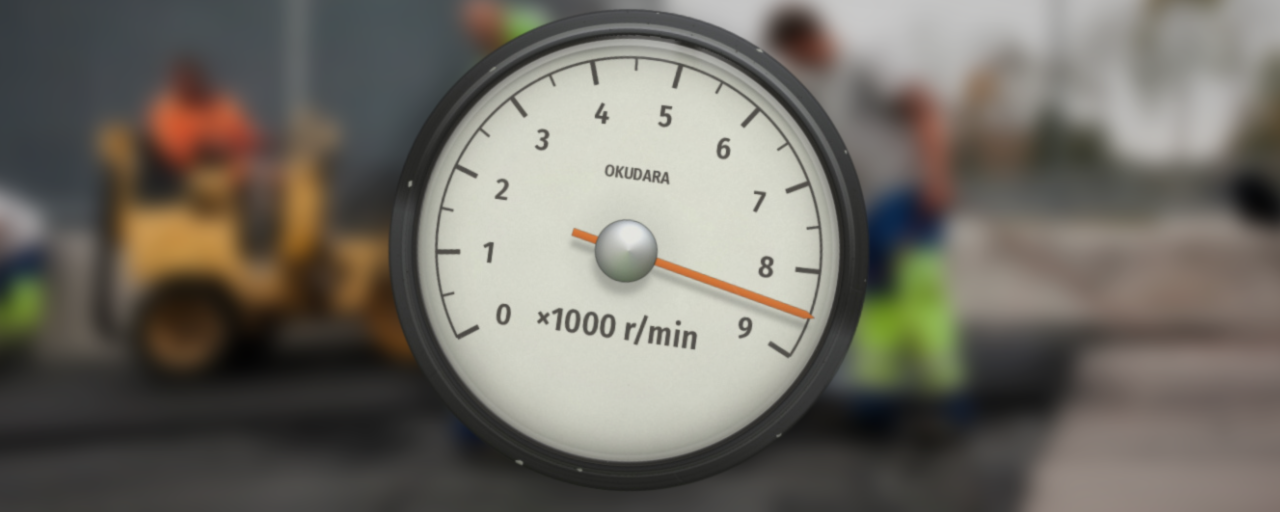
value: 8500rpm
